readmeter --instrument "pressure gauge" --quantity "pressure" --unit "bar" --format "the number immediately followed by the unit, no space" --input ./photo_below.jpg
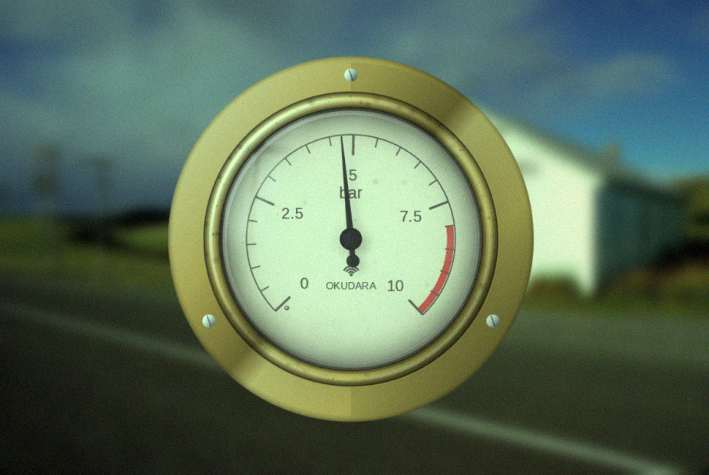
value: 4.75bar
